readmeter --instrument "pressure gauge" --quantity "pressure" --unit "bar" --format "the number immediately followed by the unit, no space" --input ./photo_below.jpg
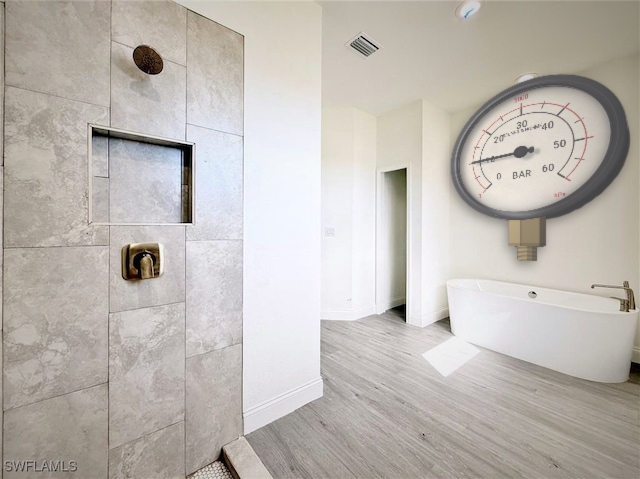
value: 10bar
